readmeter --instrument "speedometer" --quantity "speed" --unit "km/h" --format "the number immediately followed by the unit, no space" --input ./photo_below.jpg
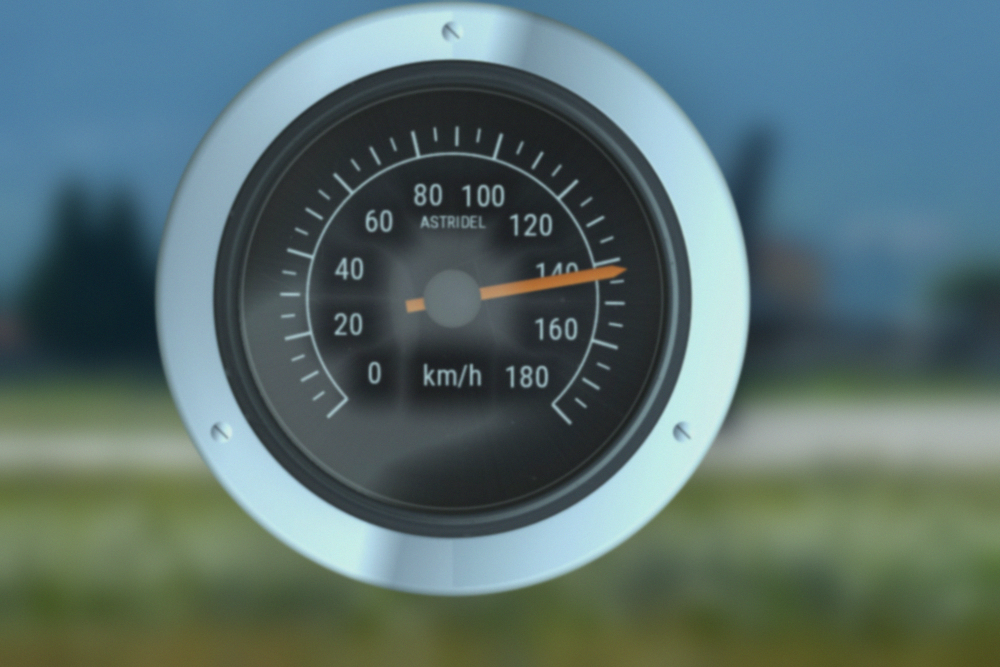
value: 142.5km/h
